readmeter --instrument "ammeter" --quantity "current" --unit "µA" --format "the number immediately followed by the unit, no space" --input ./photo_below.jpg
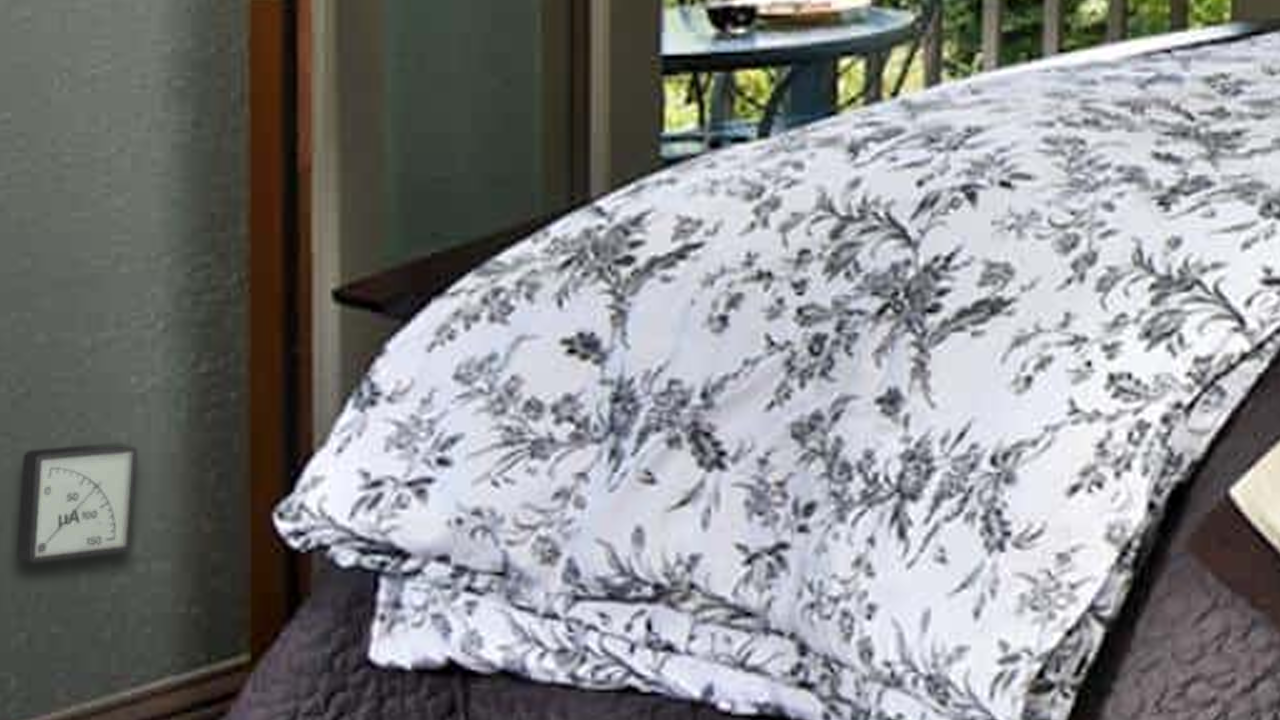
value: 70µA
